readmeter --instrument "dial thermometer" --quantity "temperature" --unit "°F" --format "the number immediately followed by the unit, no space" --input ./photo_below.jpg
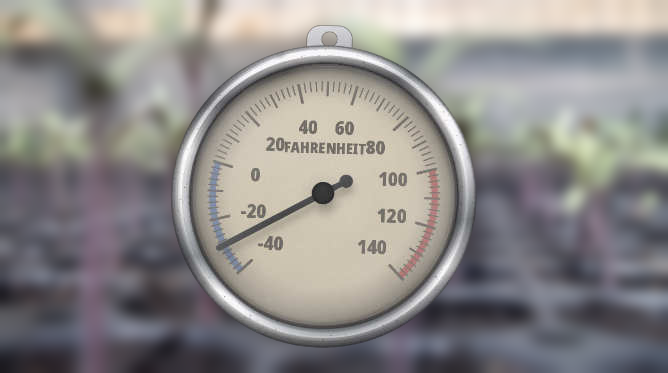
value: -30°F
